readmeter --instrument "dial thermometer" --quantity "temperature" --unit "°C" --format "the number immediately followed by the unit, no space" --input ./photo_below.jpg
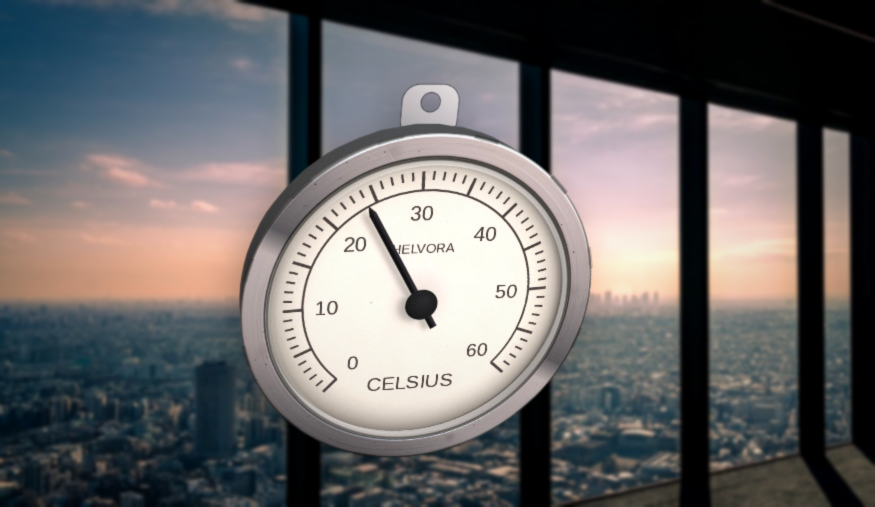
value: 24°C
